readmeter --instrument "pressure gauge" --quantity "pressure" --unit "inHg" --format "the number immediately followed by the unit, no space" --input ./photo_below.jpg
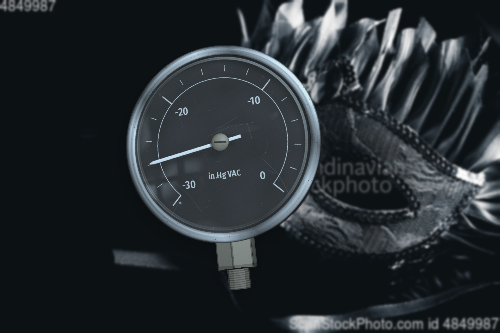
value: -26inHg
